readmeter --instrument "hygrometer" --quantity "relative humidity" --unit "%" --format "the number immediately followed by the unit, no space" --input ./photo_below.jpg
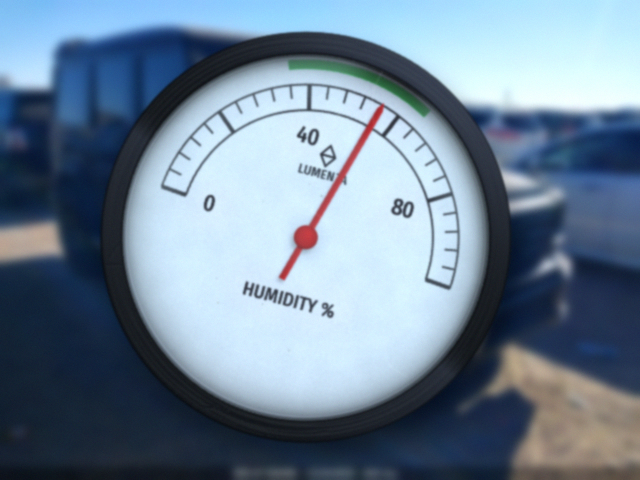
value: 56%
